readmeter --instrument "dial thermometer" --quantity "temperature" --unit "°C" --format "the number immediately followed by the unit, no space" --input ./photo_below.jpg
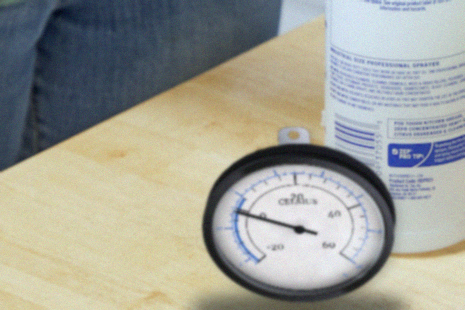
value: 0°C
